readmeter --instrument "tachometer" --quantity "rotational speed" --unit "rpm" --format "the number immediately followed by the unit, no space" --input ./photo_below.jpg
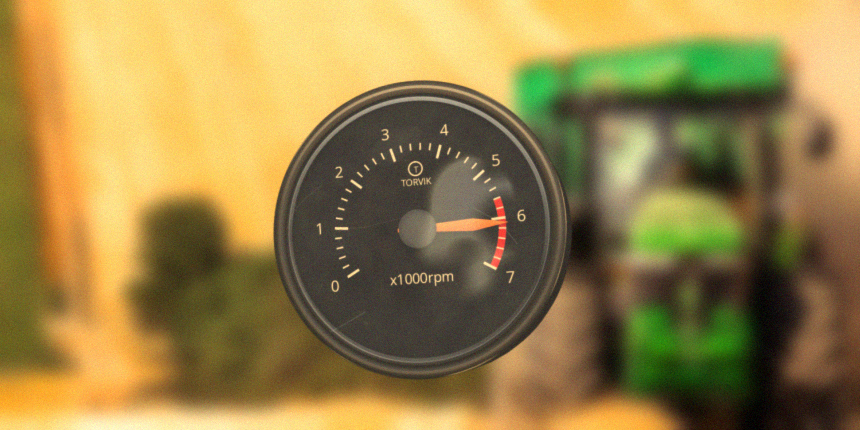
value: 6100rpm
